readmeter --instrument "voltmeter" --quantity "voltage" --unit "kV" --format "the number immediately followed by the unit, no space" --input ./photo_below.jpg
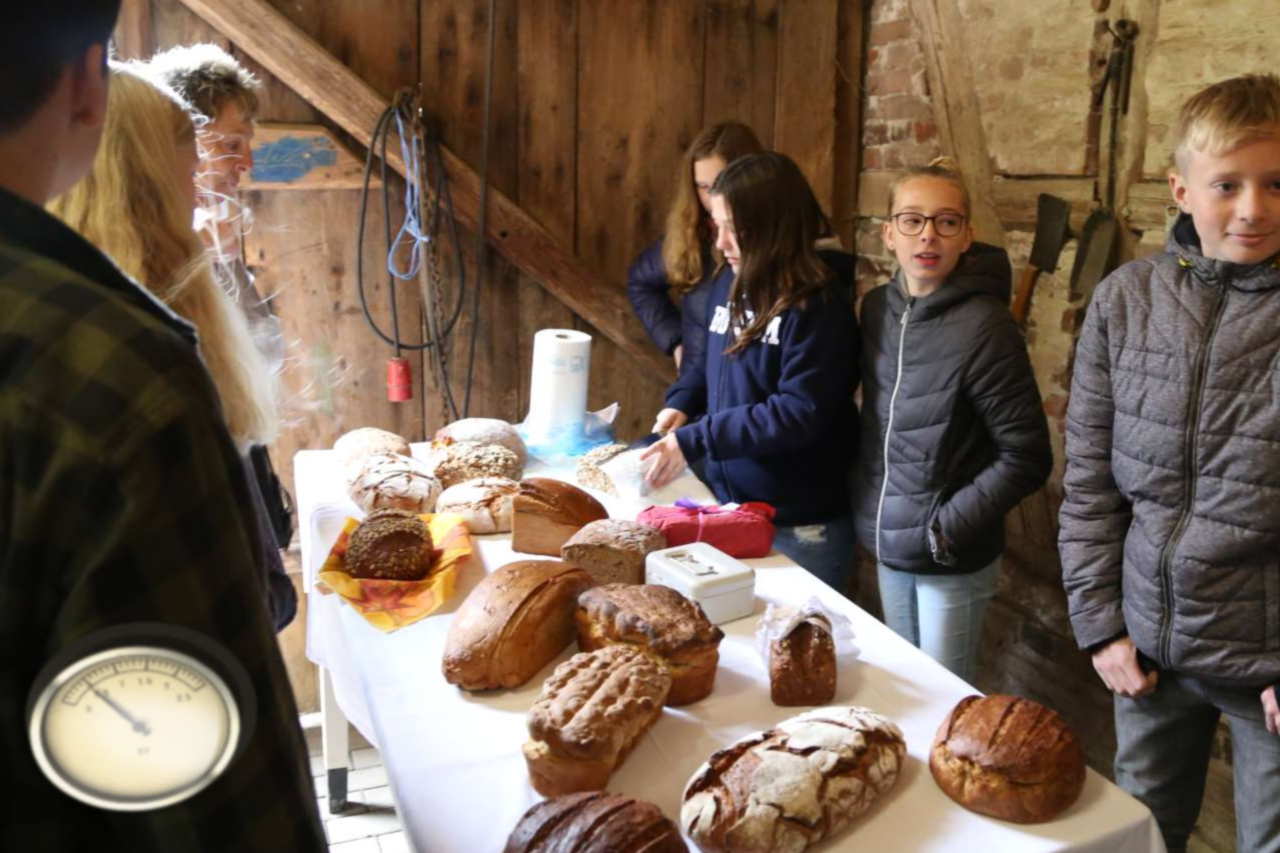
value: 0.5kV
